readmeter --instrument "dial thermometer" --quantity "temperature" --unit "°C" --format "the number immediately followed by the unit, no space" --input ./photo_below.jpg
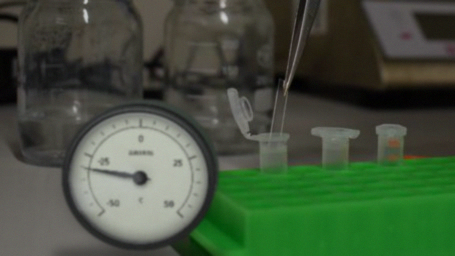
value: -30°C
